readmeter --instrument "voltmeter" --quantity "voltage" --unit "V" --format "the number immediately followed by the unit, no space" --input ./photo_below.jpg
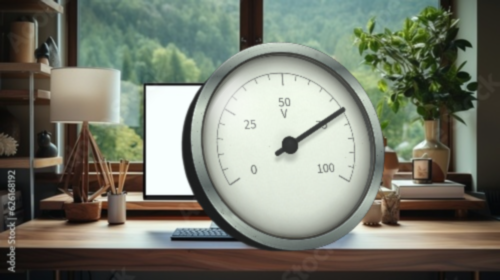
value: 75V
